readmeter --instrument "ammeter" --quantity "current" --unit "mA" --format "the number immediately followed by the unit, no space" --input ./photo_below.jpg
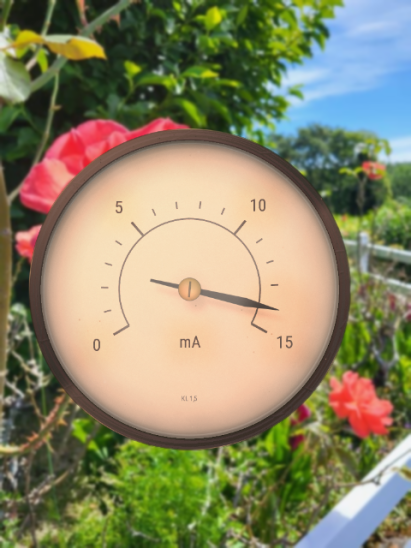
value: 14mA
